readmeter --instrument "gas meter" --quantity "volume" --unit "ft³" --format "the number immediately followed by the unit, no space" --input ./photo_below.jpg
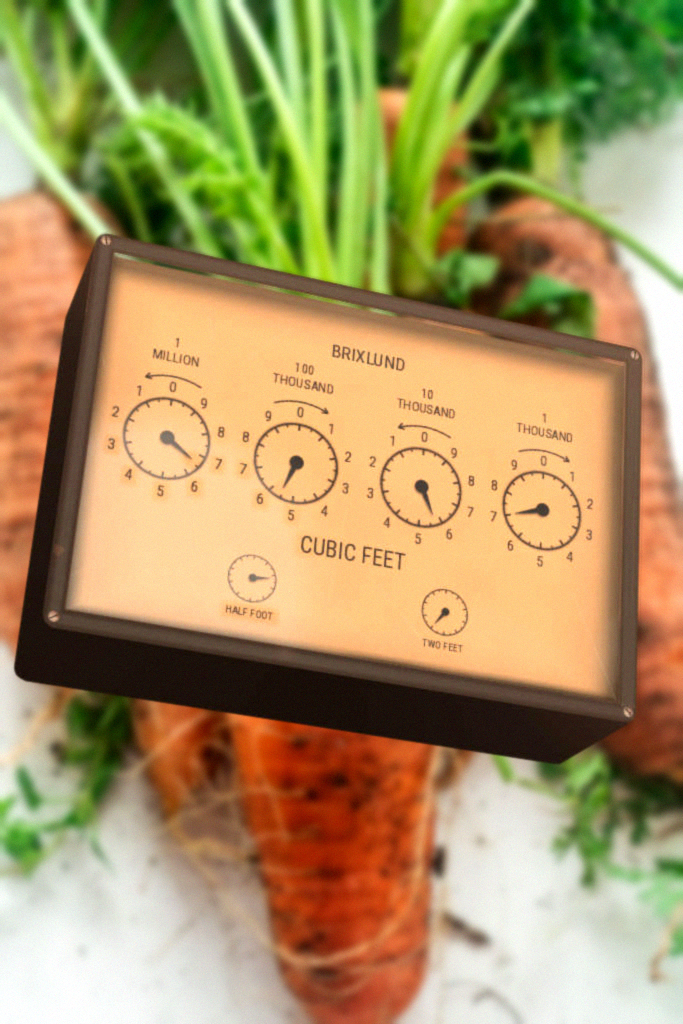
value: 655700ft³
